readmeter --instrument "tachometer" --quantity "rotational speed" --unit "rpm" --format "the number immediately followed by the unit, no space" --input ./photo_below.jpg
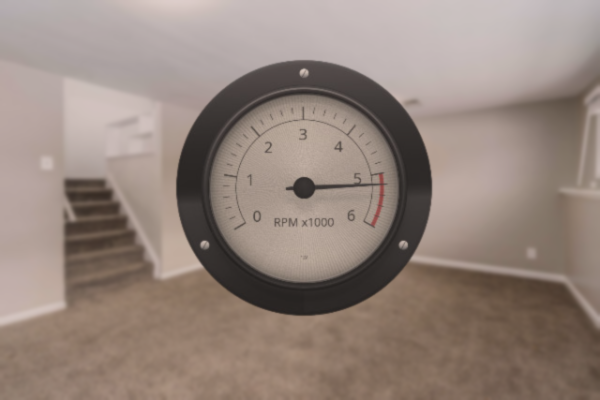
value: 5200rpm
